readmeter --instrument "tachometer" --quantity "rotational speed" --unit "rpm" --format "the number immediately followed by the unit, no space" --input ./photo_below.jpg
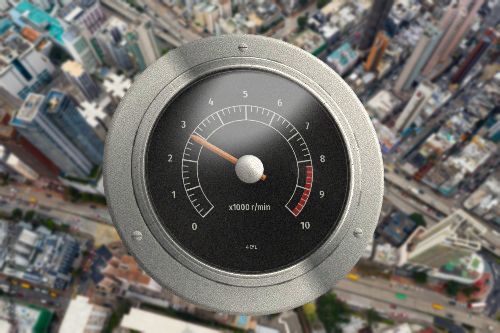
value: 2800rpm
